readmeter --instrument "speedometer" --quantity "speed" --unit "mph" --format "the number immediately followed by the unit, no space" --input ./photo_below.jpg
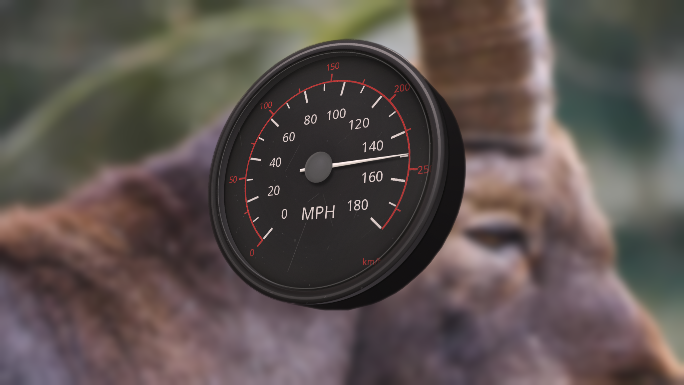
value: 150mph
